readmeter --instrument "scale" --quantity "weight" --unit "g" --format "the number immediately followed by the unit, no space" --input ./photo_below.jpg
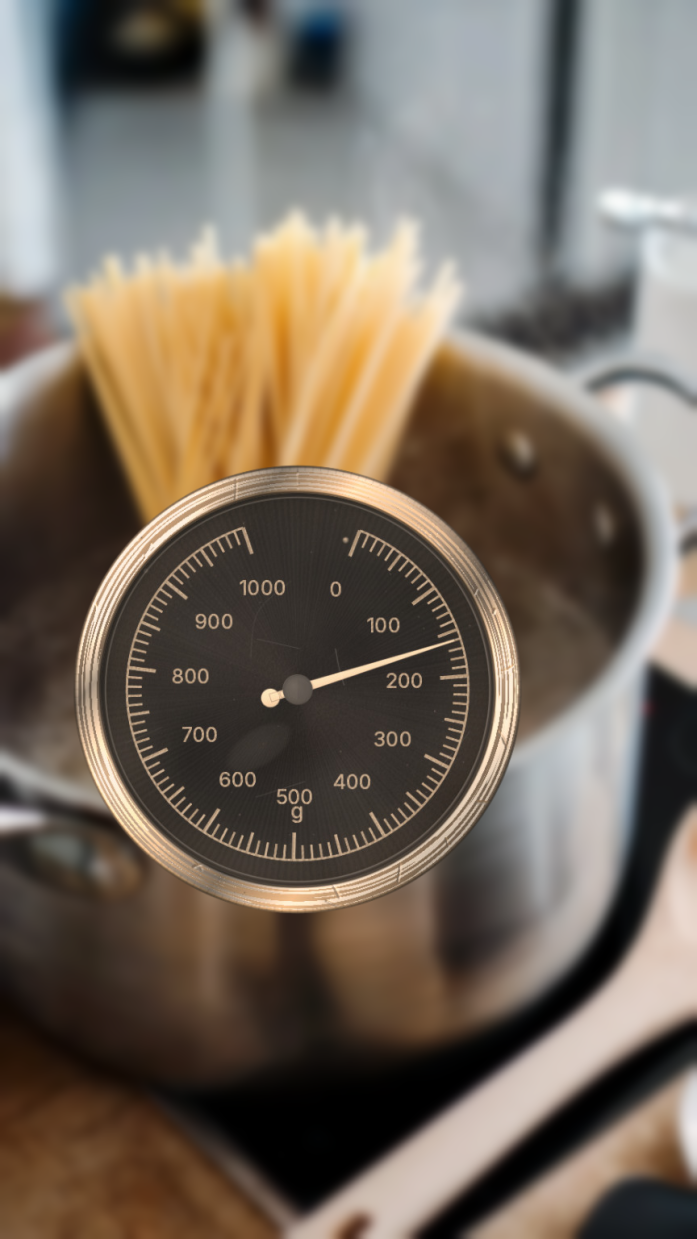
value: 160g
